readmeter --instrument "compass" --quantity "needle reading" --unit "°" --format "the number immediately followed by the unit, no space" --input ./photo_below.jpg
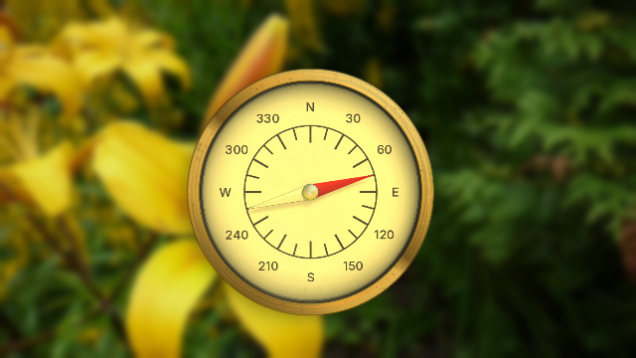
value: 75°
